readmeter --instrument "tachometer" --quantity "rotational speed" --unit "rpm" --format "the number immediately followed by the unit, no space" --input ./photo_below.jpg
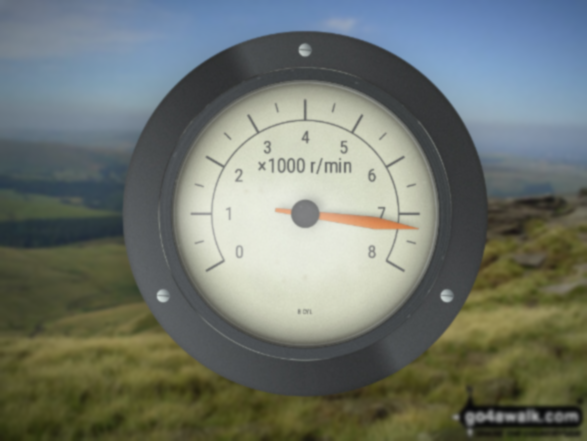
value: 7250rpm
